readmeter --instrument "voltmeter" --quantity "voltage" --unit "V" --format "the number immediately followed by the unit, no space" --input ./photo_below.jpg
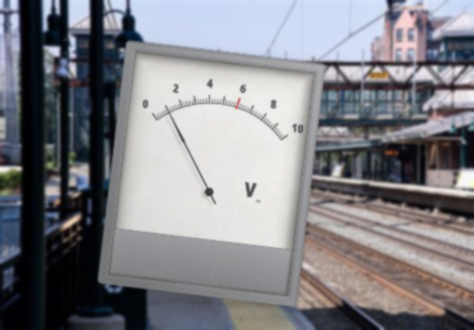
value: 1V
